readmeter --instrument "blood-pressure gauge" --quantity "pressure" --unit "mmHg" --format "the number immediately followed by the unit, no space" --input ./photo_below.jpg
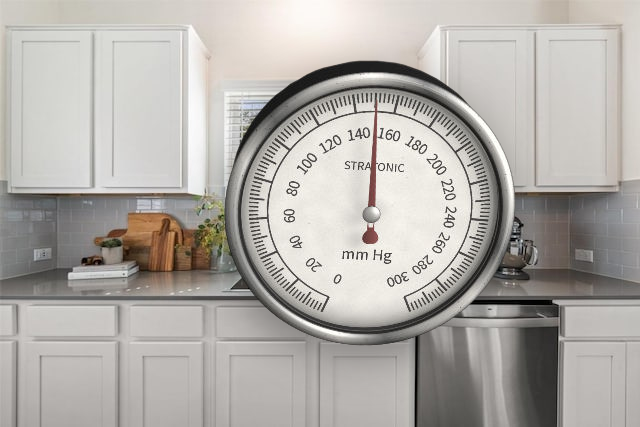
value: 150mmHg
